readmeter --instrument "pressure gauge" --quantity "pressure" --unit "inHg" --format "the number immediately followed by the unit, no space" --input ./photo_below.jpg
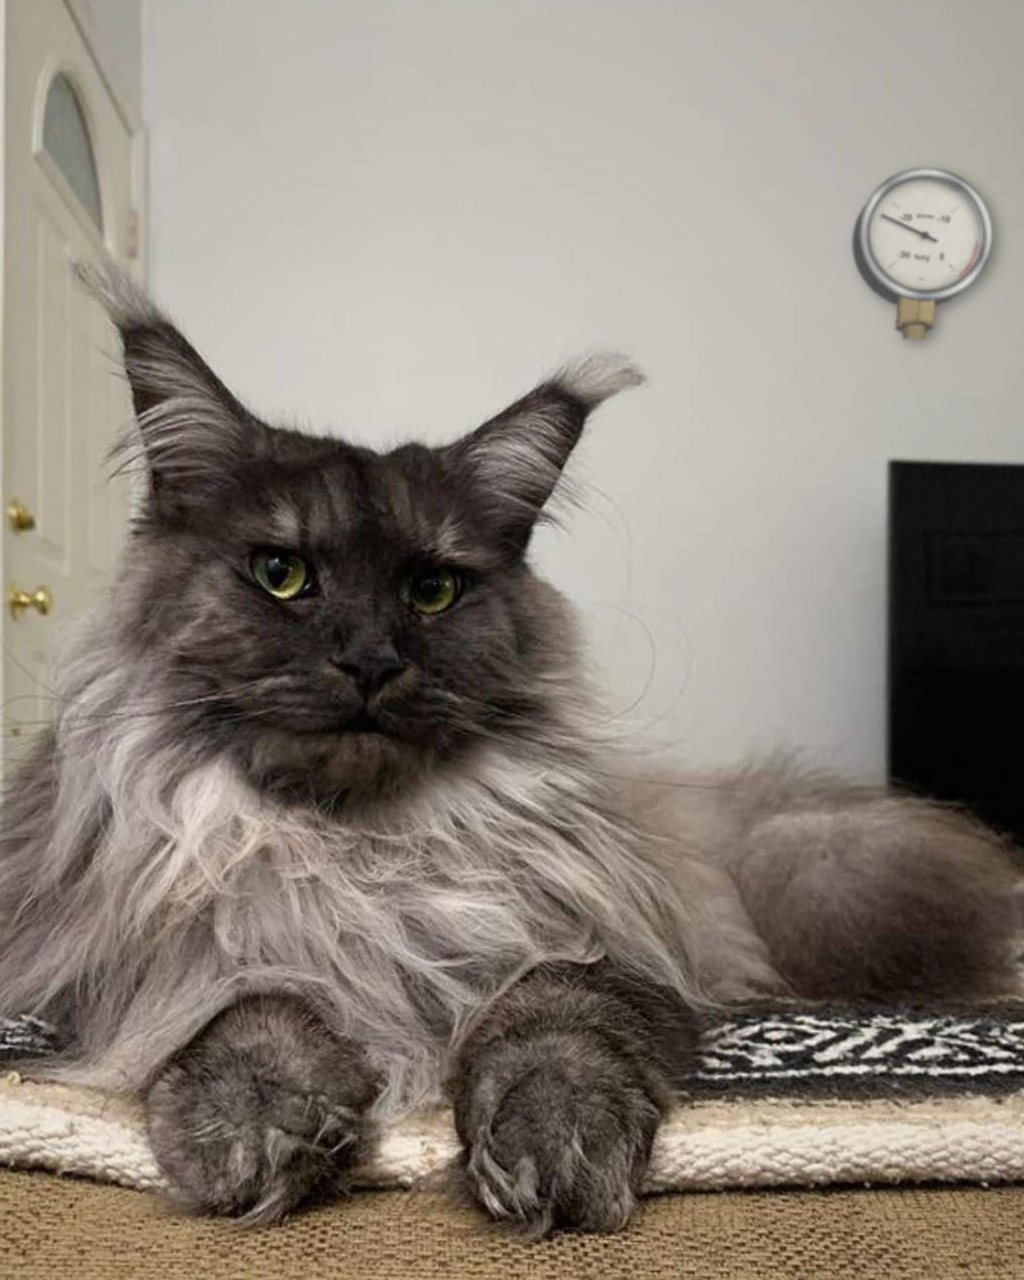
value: -22.5inHg
